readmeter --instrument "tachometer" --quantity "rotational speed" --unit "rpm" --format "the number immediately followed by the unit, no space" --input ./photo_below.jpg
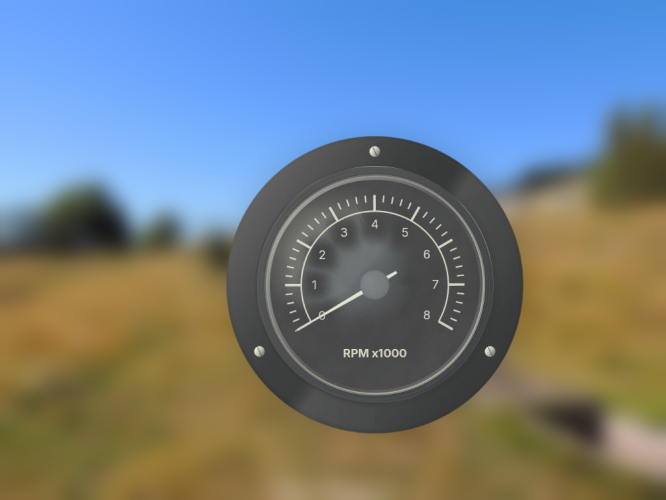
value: 0rpm
